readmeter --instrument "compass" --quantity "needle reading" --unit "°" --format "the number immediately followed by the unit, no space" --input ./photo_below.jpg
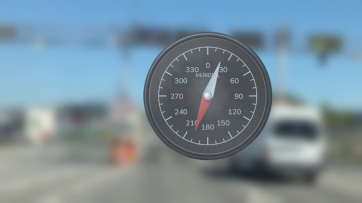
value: 200°
